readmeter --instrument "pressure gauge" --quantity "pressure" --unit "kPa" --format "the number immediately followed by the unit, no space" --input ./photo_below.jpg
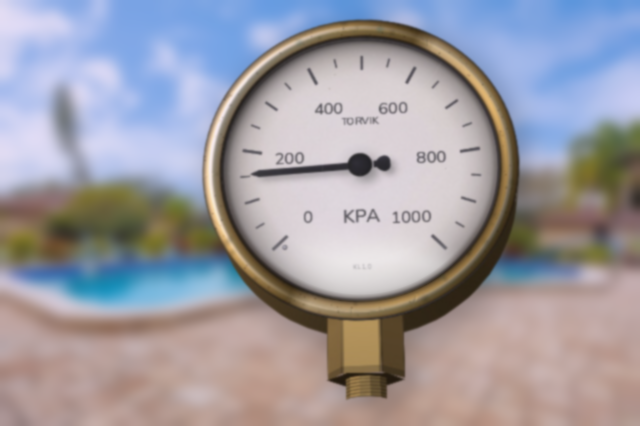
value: 150kPa
